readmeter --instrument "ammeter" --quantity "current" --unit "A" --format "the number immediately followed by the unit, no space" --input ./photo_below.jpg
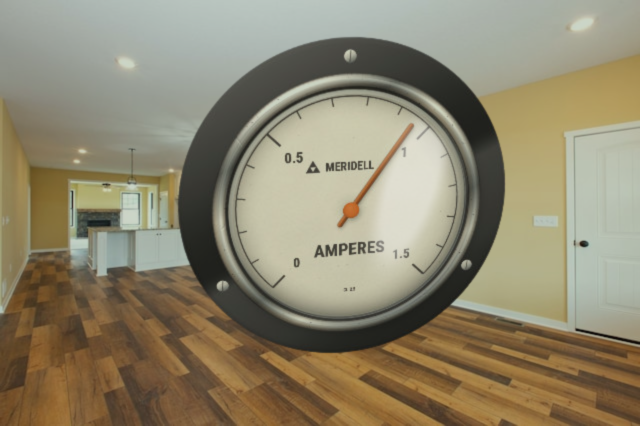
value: 0.95A
